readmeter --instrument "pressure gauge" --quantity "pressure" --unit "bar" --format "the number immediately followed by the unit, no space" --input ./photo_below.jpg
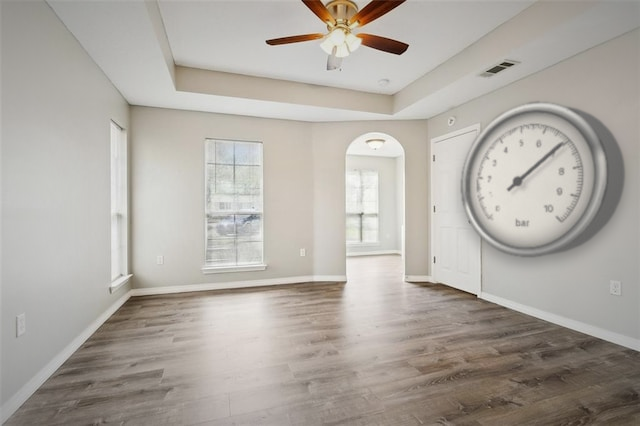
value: 7bar
